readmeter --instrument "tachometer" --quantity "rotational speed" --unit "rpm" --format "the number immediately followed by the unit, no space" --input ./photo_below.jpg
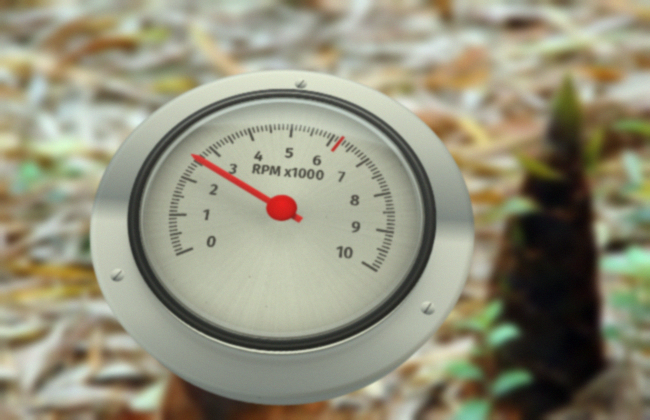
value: 2500rpm
